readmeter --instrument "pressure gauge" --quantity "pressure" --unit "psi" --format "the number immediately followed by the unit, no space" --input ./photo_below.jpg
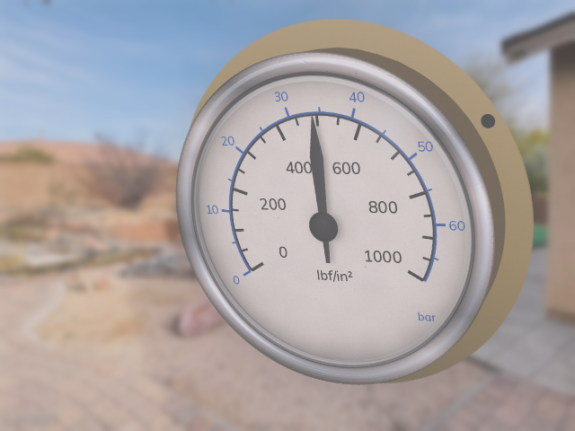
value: 500psi
